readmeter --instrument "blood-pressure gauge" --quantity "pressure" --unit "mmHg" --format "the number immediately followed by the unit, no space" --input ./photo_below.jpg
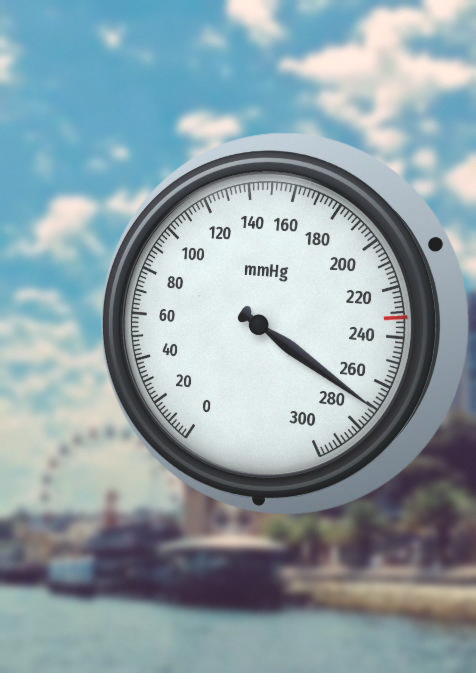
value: 270mmHg
